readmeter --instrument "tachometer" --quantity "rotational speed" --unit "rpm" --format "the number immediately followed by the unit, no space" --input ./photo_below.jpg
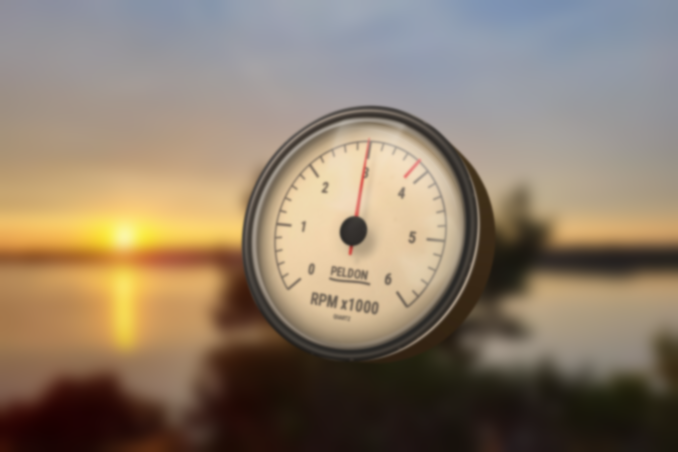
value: 3000rpm
